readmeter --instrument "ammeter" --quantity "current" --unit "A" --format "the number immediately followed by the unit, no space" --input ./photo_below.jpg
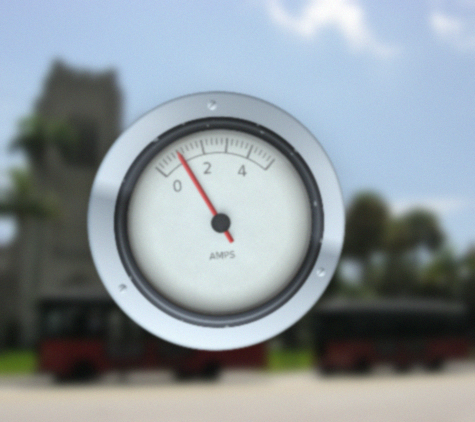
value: 1A
